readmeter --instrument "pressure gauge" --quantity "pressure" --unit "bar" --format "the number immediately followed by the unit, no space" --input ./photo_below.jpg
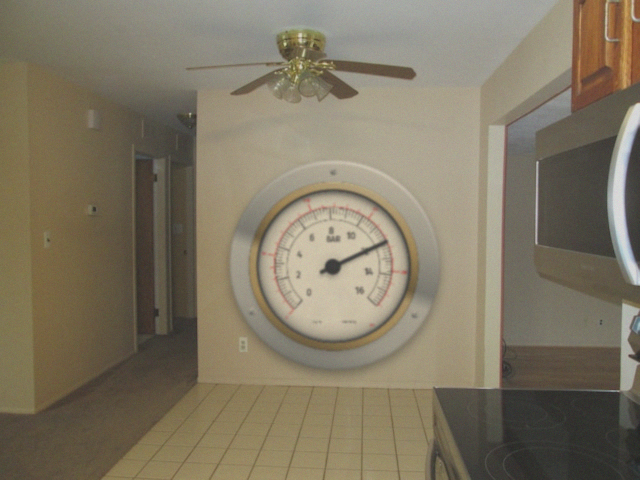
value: 12bar
